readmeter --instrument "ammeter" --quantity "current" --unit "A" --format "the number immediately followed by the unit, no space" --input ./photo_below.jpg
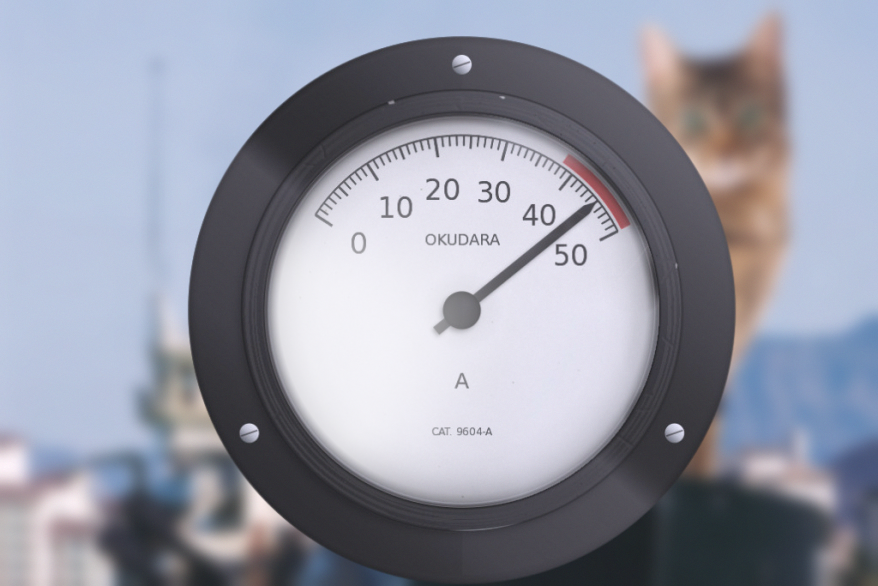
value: 45A
